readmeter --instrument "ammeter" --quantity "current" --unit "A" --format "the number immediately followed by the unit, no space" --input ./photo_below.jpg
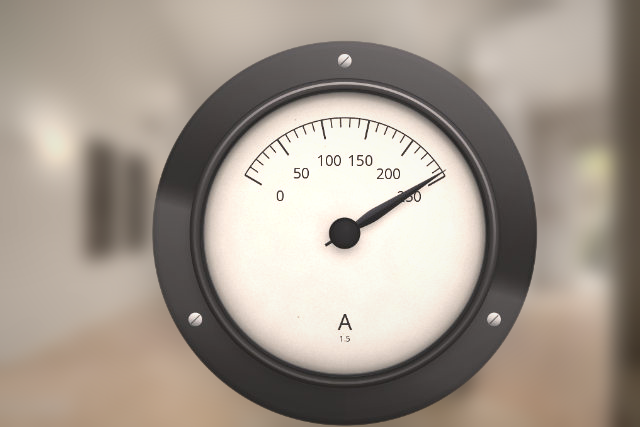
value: 245A
